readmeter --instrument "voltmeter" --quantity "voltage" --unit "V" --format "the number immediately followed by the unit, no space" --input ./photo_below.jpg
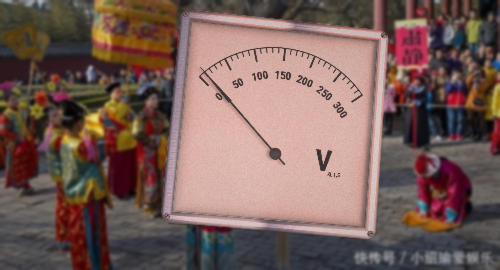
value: 10V
